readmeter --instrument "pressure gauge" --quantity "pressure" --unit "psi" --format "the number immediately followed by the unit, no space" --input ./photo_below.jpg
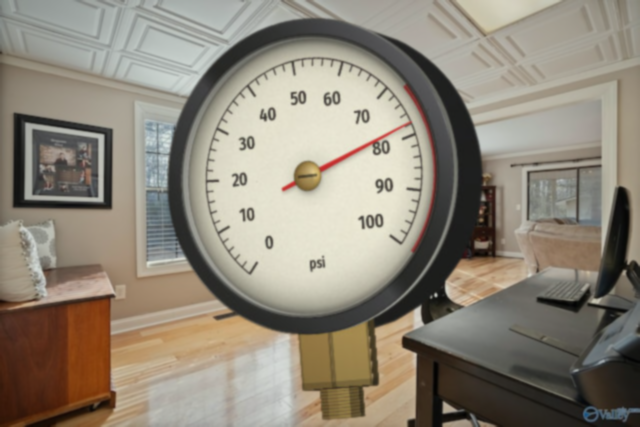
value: 78psi
